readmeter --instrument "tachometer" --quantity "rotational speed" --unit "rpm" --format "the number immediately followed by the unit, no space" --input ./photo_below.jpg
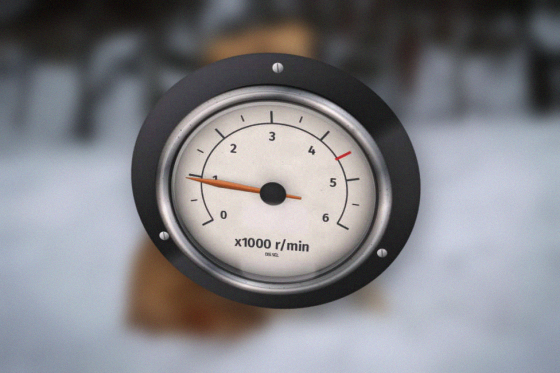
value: 1000rpm
